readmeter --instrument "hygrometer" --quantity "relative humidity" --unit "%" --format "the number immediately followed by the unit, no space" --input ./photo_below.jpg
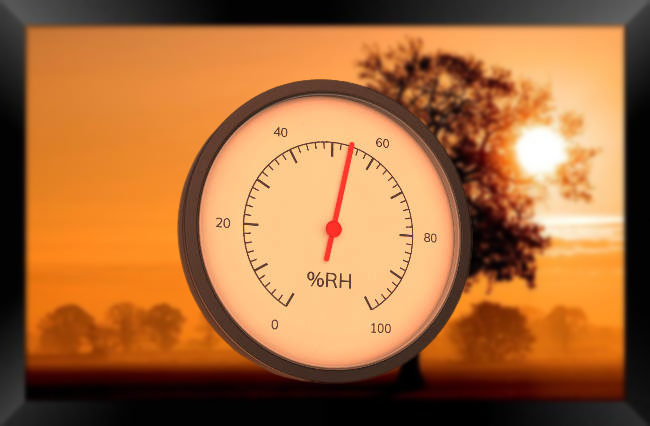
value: 54%
